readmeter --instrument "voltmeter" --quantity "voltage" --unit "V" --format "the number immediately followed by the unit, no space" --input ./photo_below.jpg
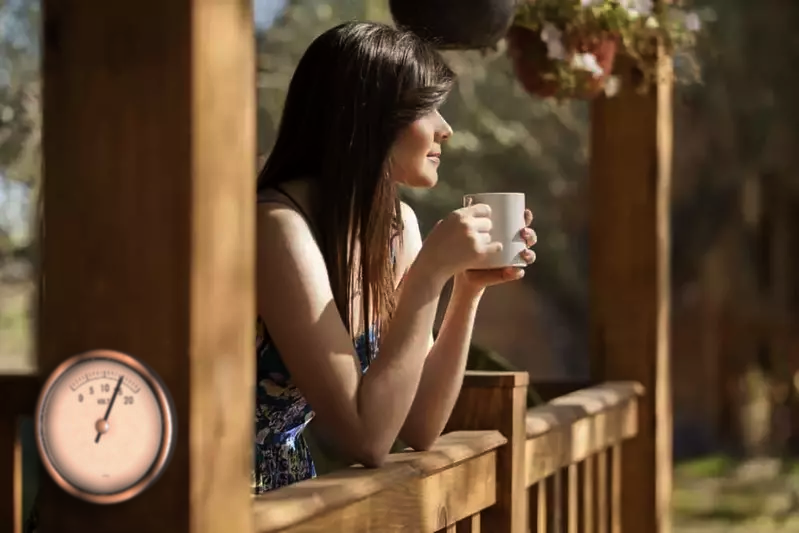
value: 15V
